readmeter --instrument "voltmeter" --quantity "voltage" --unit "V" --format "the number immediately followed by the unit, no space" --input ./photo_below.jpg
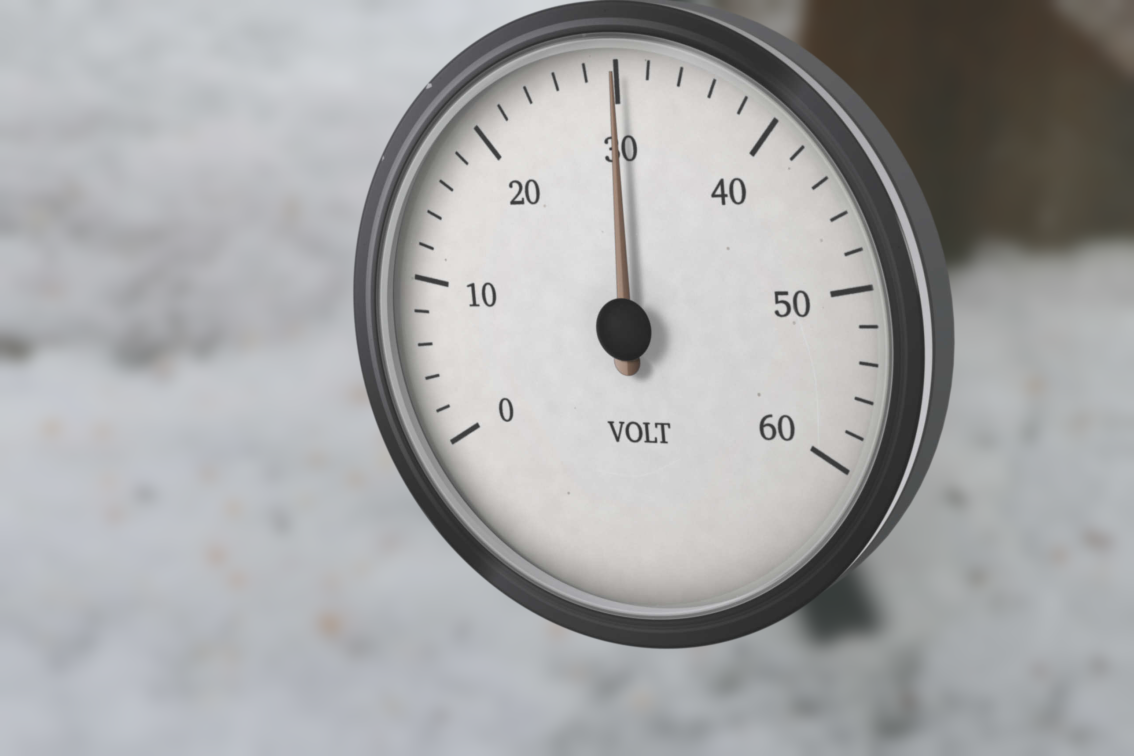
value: 30V
